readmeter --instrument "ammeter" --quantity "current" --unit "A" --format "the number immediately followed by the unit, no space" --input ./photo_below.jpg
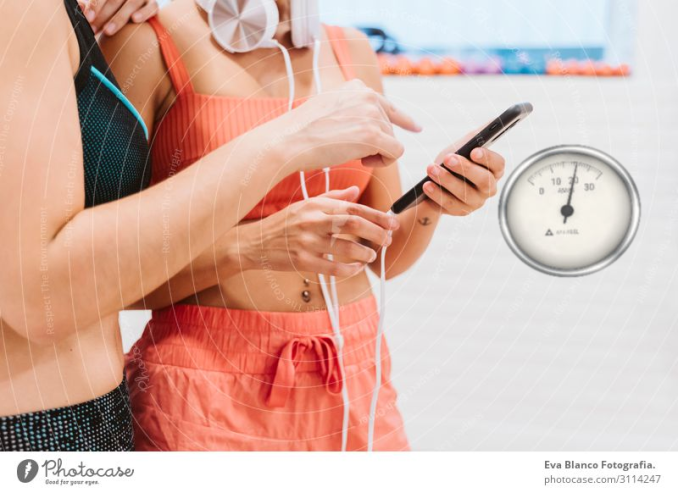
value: 20A
